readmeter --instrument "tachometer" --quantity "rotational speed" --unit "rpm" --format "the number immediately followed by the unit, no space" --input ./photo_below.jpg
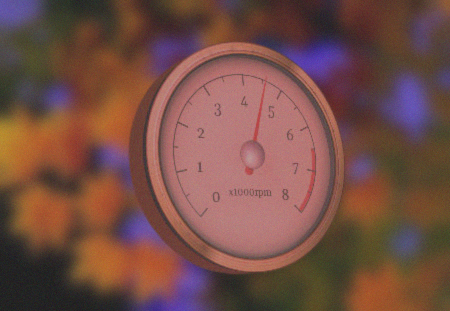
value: 4500rpm
